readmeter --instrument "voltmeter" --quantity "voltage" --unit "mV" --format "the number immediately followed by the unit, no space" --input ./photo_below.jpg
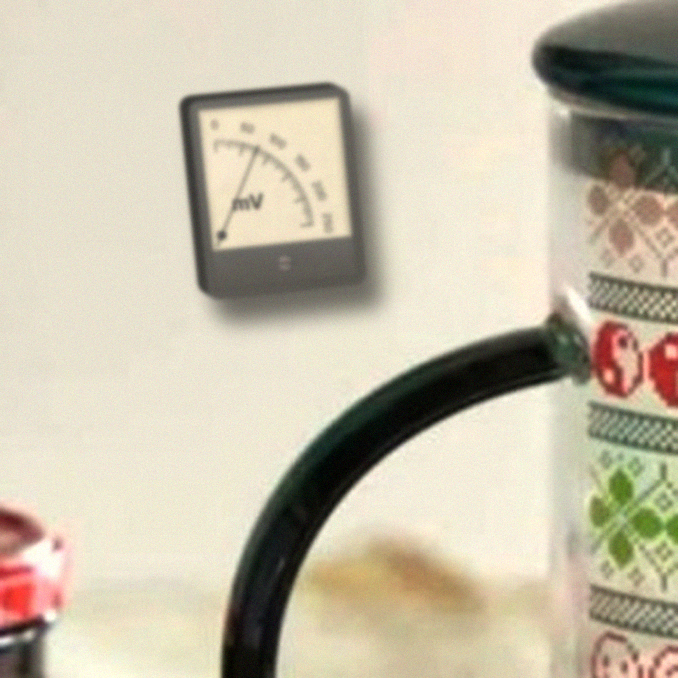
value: 75mV
